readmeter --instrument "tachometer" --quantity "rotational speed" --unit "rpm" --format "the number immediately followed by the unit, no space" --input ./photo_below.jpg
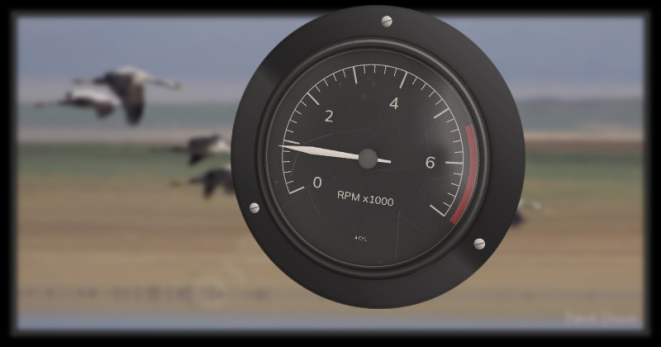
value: 900rpm
